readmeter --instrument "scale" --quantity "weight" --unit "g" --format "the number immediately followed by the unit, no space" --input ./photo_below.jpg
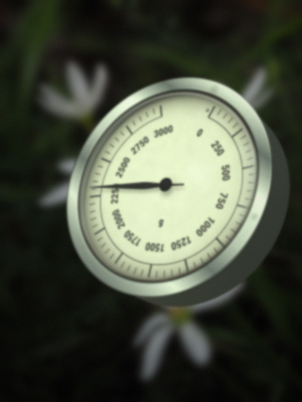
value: 2300g
